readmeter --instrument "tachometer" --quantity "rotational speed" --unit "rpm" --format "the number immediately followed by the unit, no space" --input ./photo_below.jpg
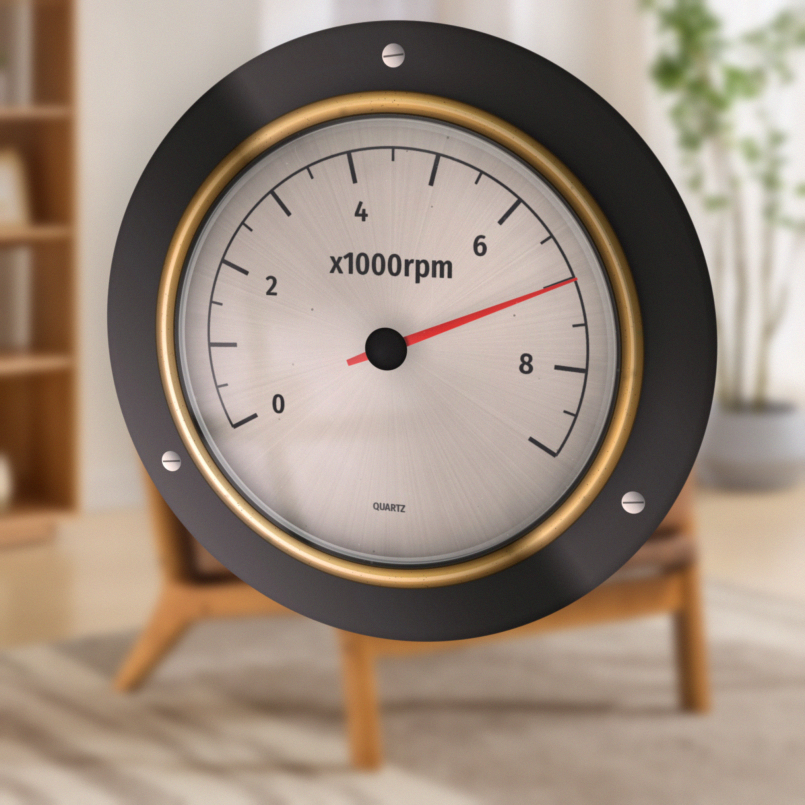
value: 7000rpm
